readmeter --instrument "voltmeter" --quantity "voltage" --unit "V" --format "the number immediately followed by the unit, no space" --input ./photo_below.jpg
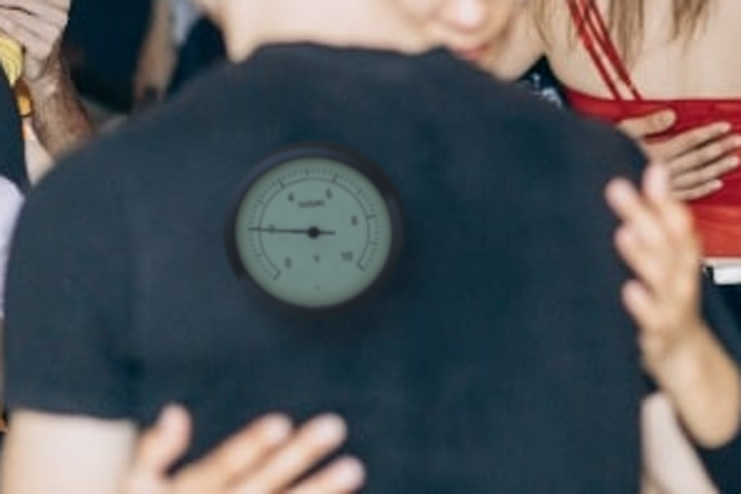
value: 2V
